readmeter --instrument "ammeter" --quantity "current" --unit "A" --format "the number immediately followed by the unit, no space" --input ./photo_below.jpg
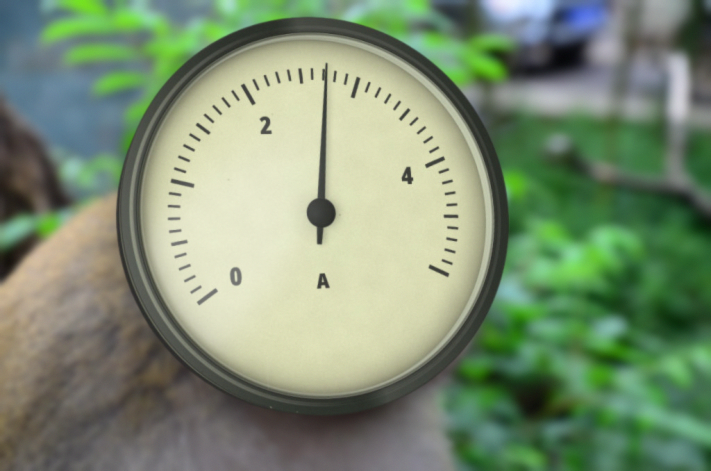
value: 2.7A
